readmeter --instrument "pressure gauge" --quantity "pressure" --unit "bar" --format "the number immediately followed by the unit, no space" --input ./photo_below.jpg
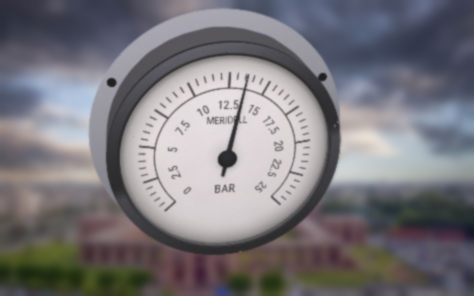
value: 13.5bar
